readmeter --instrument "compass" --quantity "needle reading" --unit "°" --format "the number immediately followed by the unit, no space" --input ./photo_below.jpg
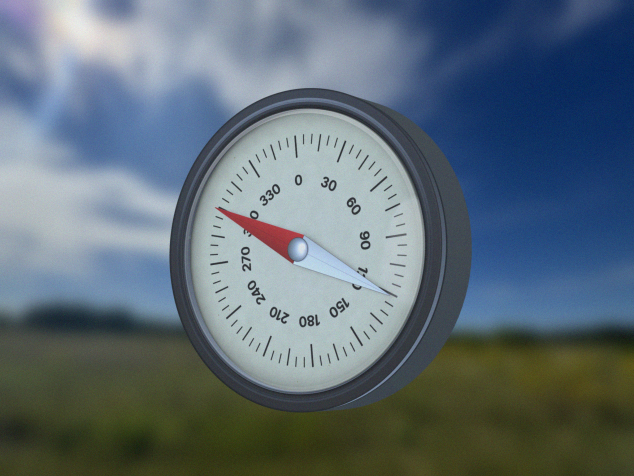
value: 300°
